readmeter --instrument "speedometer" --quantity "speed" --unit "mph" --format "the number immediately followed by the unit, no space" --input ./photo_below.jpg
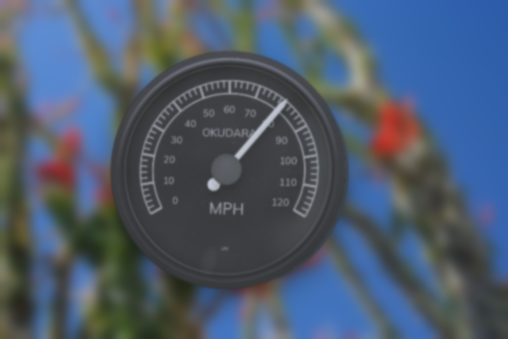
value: 80mph
